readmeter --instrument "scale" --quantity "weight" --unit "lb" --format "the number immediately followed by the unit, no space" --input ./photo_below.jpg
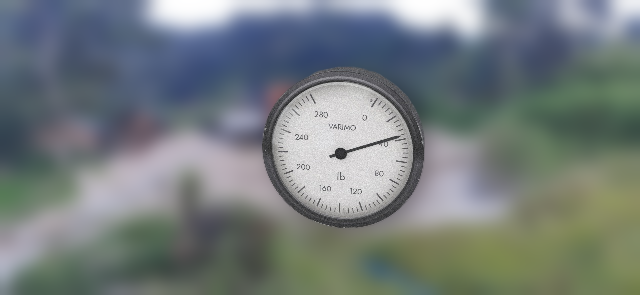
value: 36lb
